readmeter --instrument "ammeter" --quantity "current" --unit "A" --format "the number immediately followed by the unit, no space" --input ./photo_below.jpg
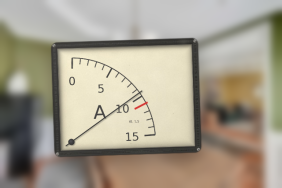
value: 9.5A
